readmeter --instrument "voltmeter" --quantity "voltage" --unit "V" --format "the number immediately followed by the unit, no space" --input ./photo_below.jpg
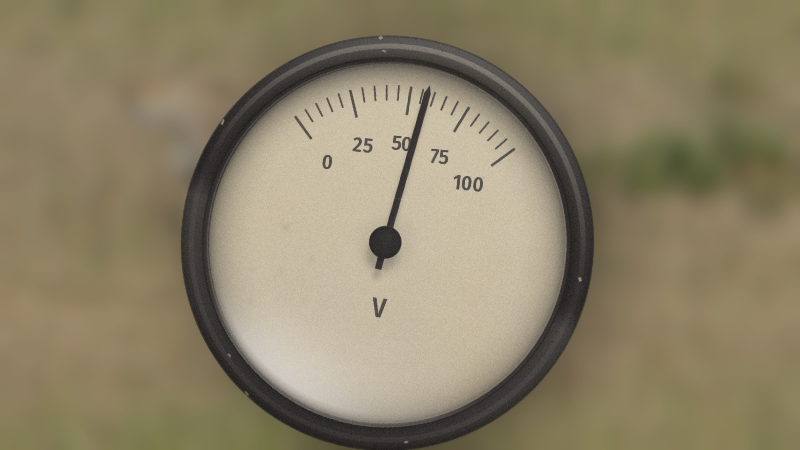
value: 57.5V
